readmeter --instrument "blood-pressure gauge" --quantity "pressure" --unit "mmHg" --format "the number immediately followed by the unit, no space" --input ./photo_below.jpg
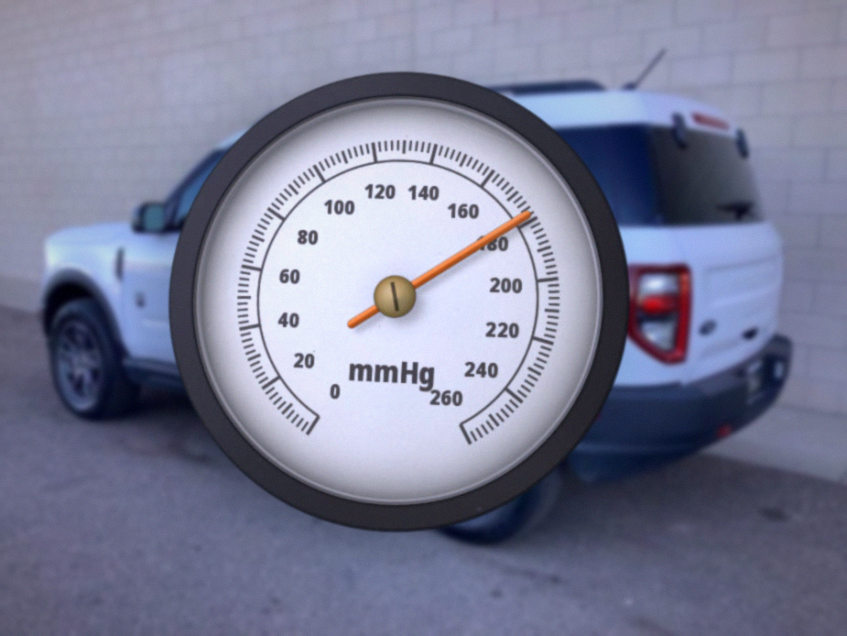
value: 178mmHg
